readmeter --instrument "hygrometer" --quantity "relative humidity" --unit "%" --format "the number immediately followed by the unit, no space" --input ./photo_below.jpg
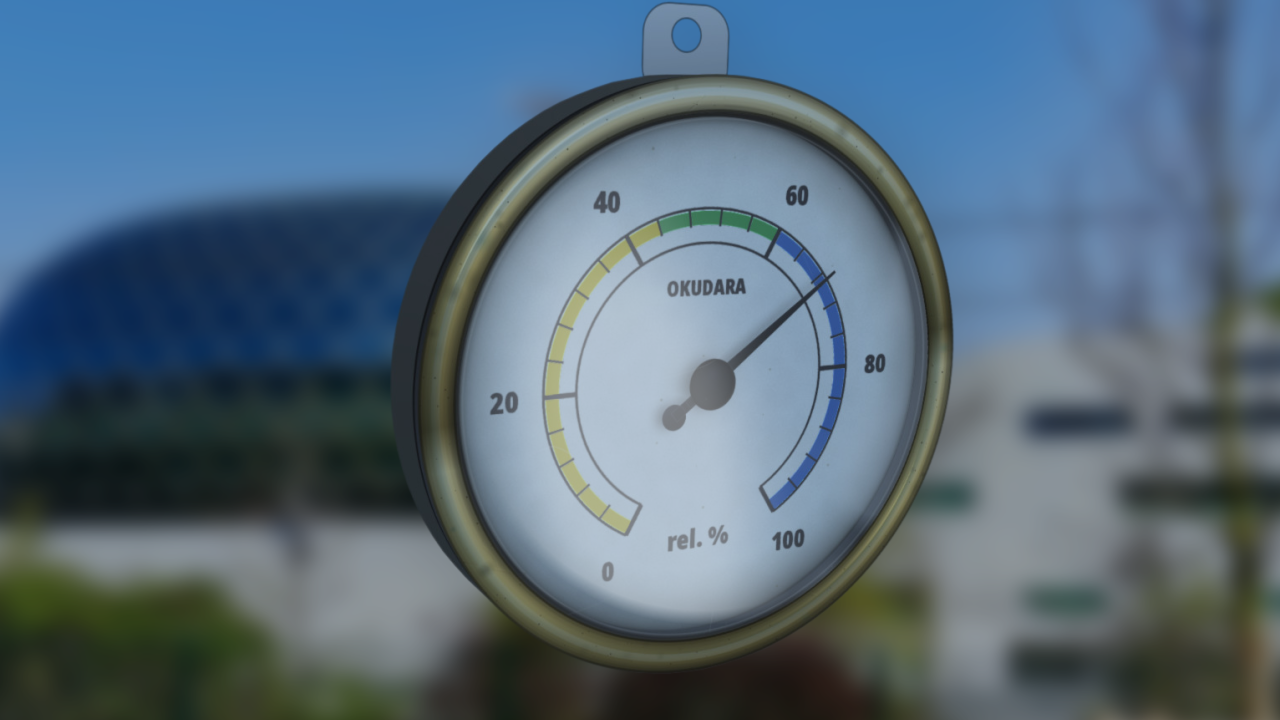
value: 68%
